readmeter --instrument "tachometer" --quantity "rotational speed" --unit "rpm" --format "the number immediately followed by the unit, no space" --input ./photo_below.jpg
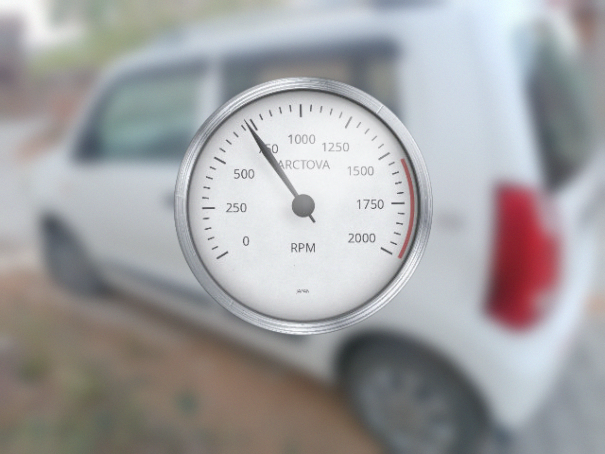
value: 725rpm
